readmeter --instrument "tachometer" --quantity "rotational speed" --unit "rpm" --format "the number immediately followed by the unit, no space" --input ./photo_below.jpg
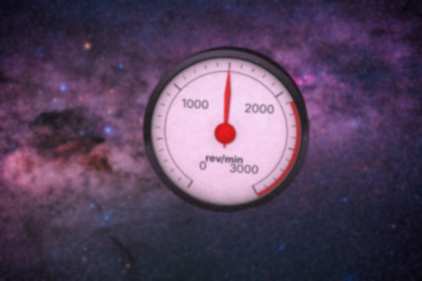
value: 1500rpm
